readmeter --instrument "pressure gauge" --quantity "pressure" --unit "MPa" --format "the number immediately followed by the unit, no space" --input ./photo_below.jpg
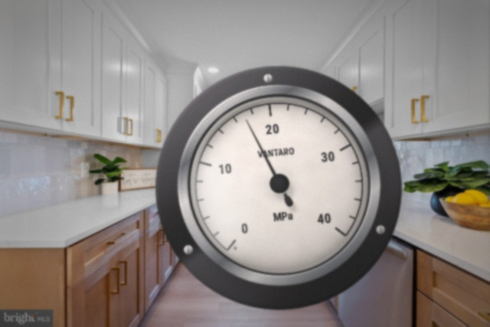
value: 17MPa
